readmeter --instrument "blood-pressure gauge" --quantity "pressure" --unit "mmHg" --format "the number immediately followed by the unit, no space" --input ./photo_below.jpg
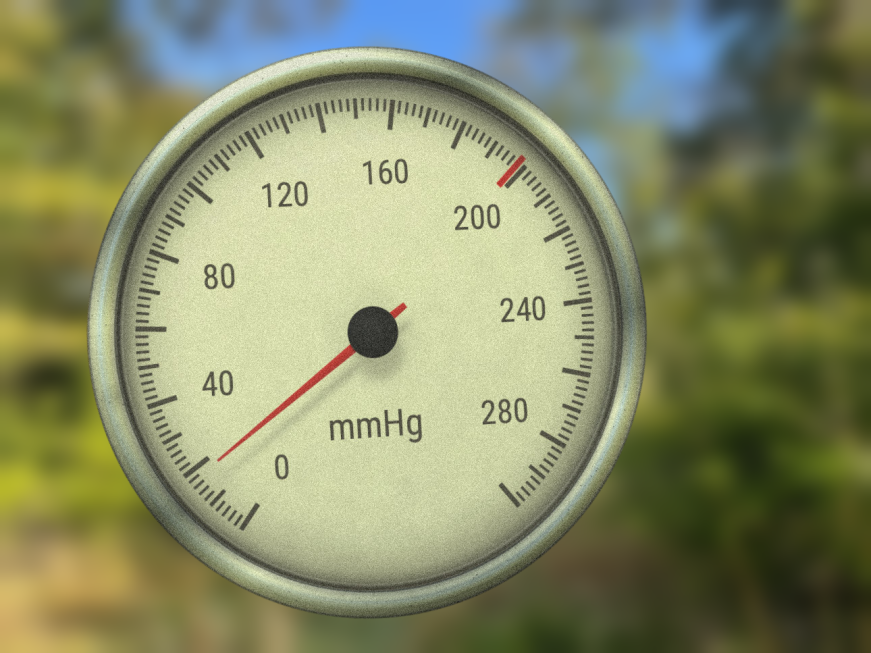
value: 18mmHg
